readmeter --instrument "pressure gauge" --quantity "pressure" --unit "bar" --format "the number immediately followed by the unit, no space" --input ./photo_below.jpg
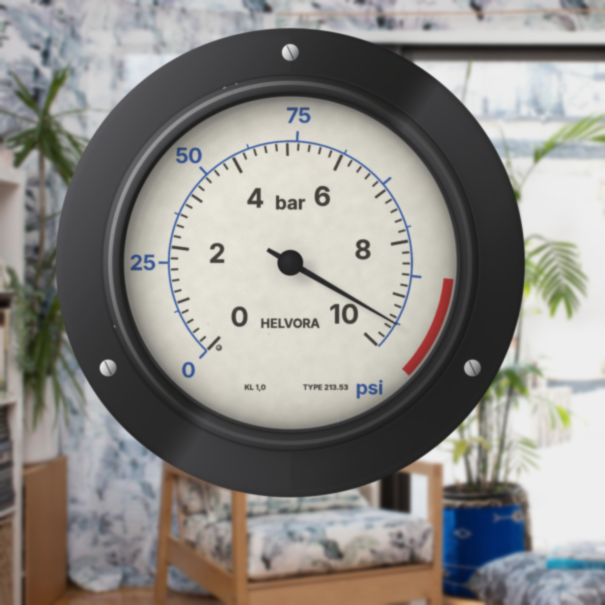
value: 9.5bar
